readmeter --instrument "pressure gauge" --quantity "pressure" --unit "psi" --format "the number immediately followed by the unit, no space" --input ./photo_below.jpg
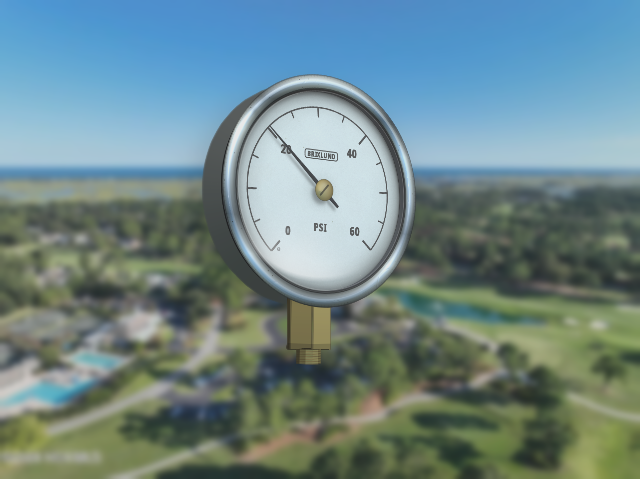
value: 20psi
